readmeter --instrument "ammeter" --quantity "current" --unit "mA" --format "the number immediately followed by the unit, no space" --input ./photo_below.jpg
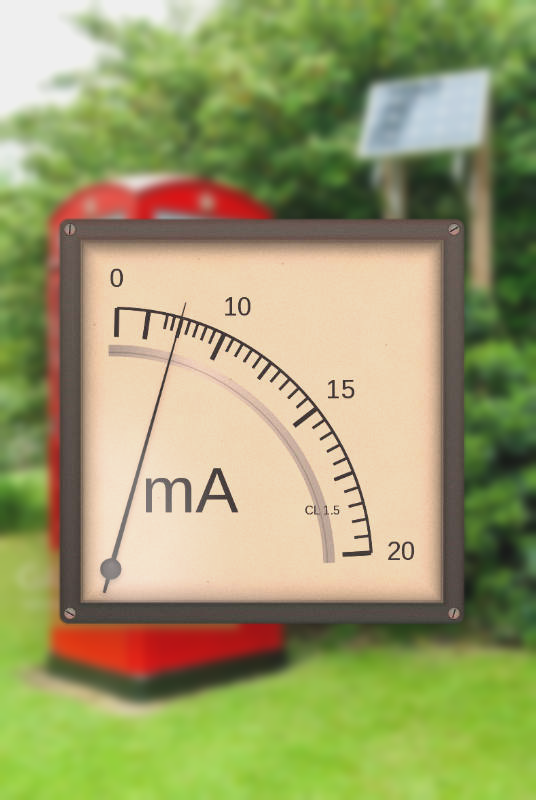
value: 7.5mA
